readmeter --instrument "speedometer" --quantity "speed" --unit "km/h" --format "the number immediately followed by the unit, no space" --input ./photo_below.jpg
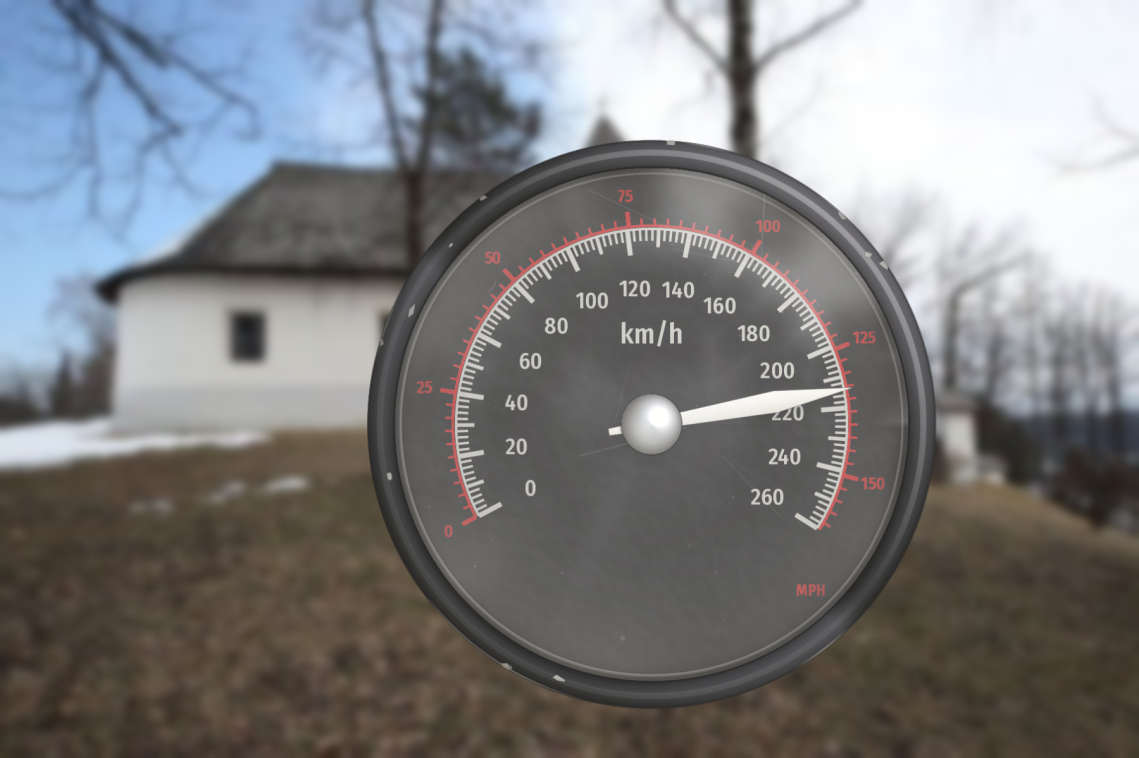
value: 214km/h
